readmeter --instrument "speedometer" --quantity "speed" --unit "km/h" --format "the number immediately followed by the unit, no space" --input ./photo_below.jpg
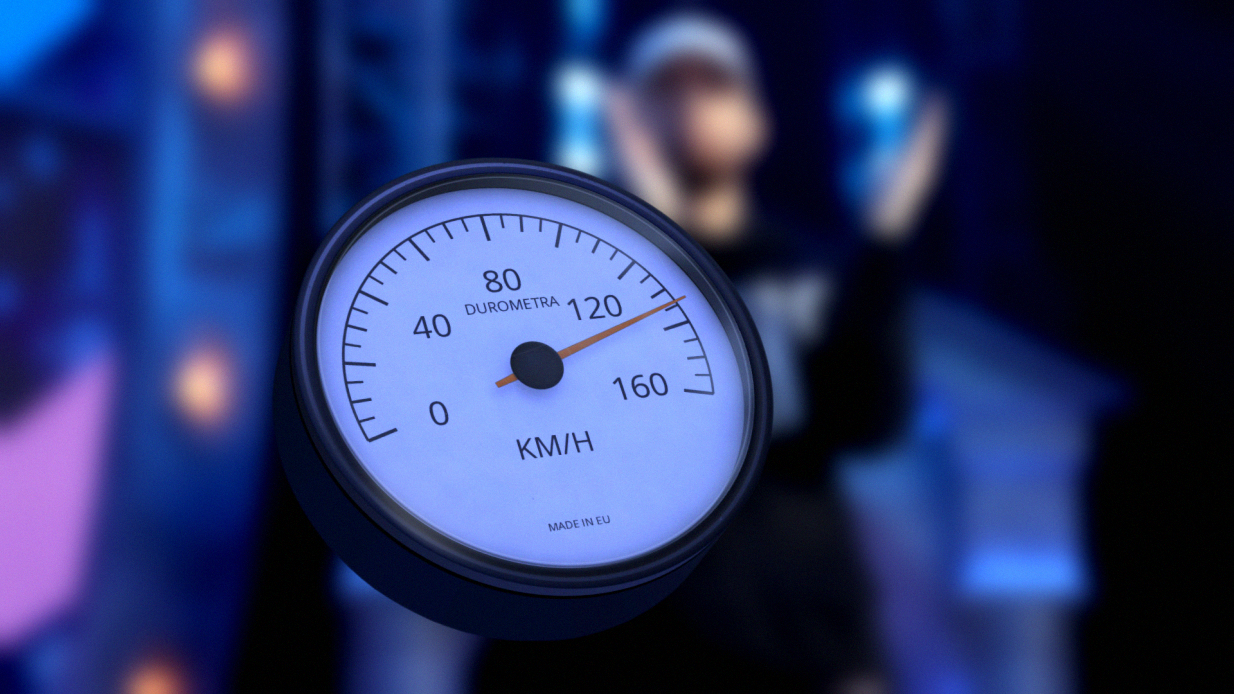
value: 135km/h
